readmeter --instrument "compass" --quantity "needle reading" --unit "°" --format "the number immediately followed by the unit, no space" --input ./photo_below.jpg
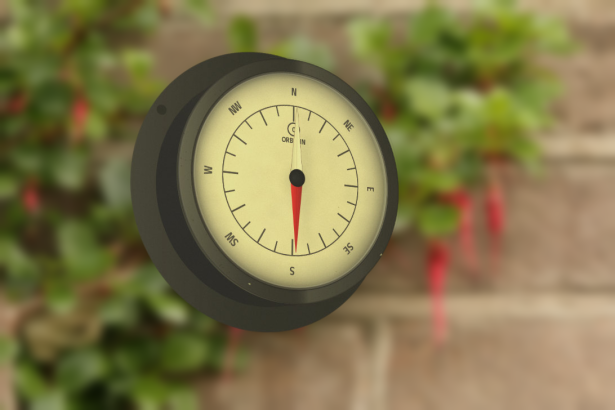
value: 180°
